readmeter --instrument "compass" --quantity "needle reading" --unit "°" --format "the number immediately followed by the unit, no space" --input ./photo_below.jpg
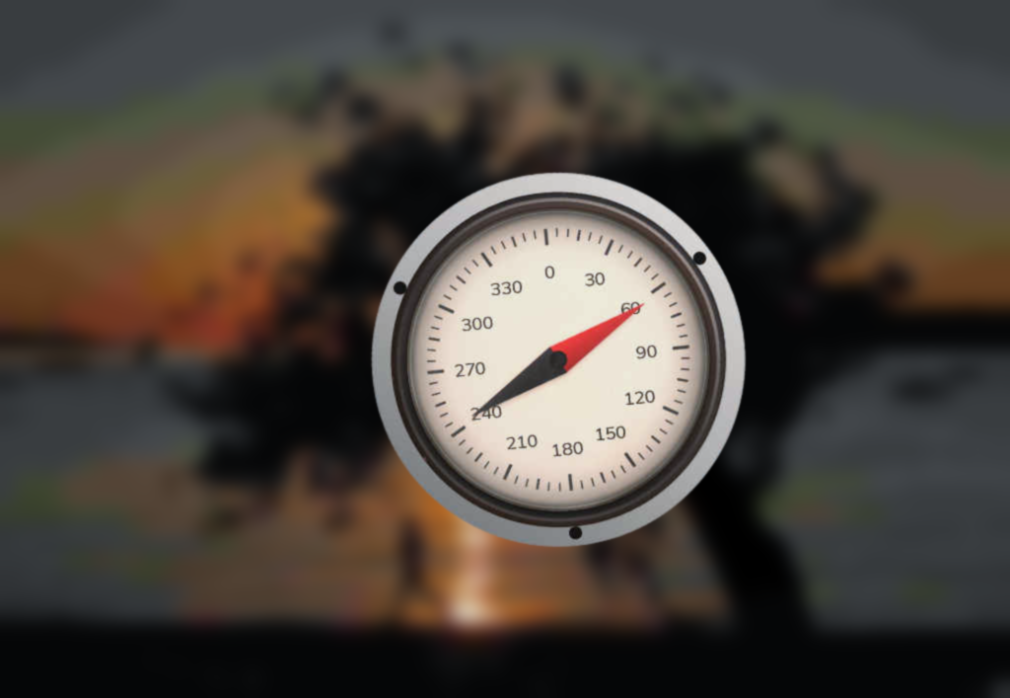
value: 62.5°
